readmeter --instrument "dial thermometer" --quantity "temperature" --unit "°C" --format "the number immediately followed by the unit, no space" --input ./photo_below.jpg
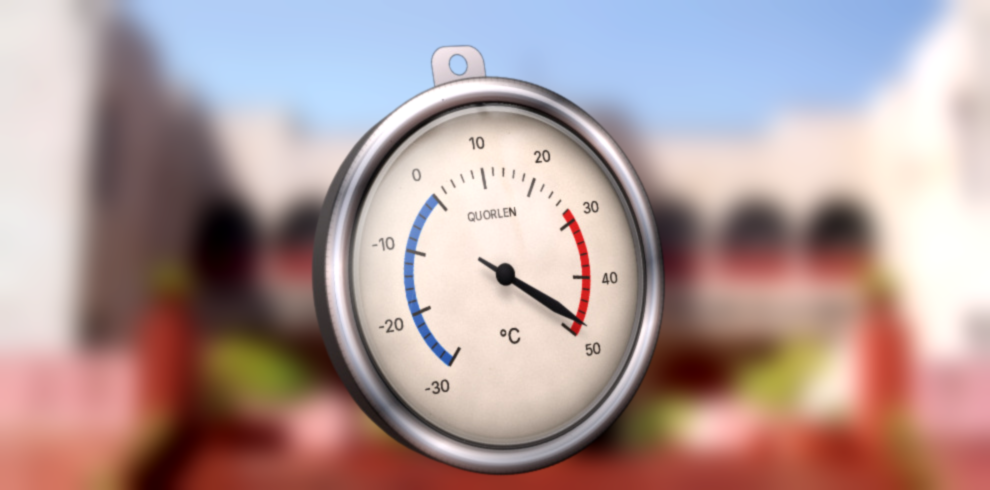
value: 48°C
